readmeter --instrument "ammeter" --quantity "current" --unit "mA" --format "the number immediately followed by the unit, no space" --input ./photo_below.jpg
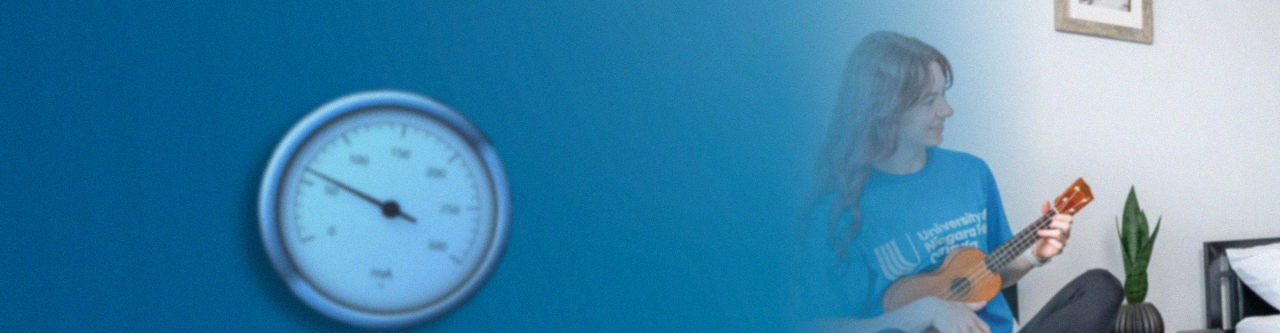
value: 60mA
